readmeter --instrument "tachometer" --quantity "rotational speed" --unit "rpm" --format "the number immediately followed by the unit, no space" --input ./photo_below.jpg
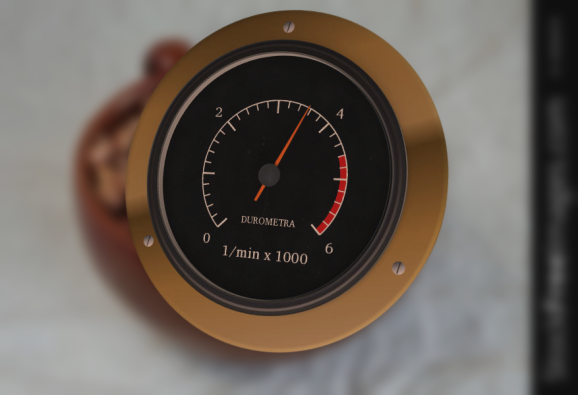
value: 3600rpm
